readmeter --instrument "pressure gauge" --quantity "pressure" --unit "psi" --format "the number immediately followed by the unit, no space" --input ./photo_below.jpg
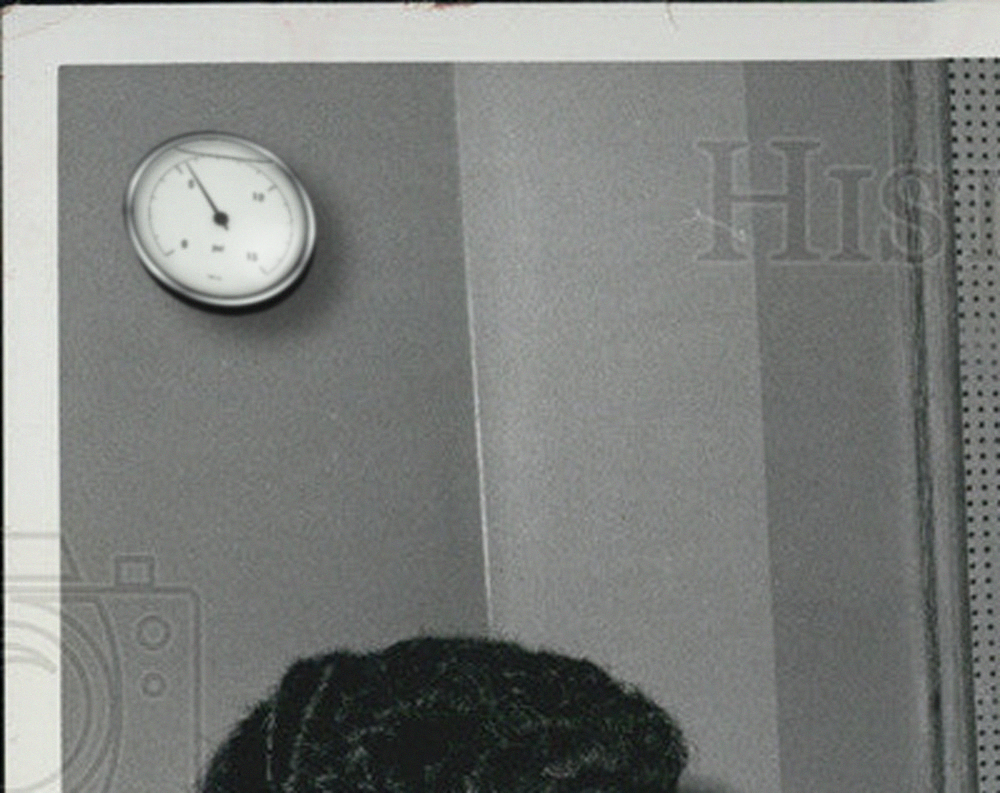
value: 5.5psi
